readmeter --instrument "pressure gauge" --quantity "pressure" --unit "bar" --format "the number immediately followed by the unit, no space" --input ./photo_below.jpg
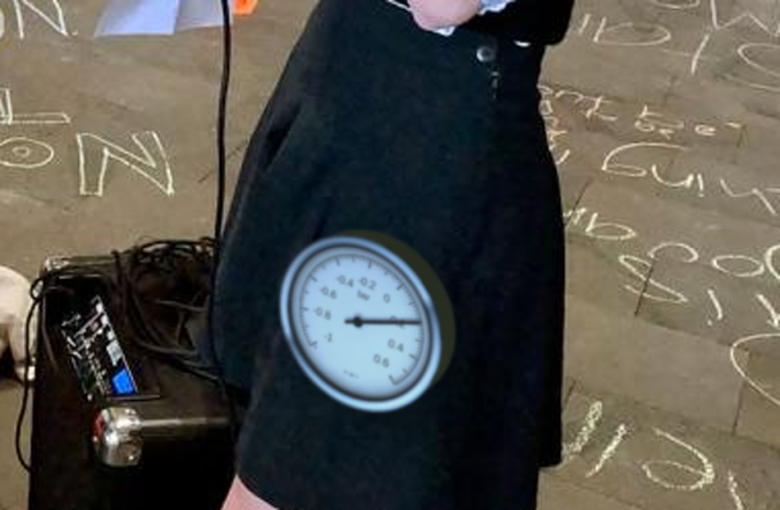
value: 0.2bar
